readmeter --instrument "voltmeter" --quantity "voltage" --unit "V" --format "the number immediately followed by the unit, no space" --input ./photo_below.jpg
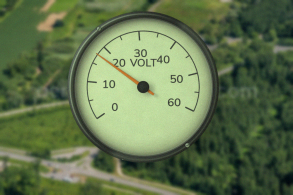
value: 17.5V
